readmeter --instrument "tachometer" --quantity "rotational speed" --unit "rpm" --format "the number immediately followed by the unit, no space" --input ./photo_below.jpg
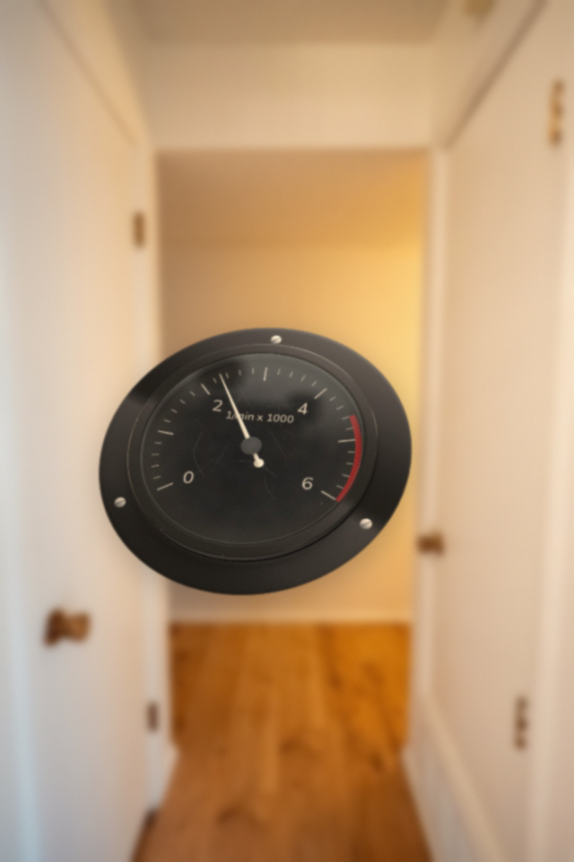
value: 2300rpm
